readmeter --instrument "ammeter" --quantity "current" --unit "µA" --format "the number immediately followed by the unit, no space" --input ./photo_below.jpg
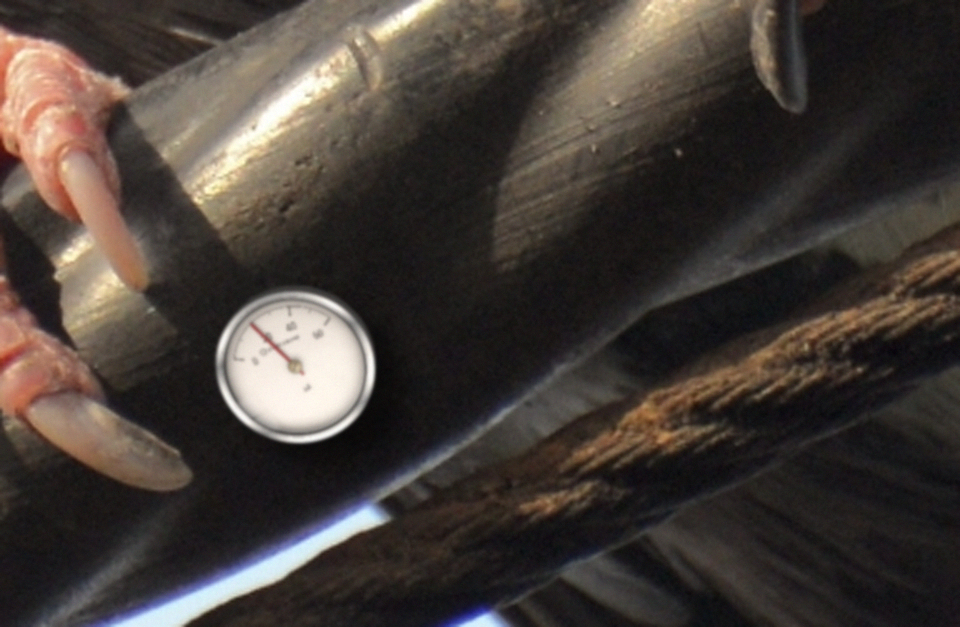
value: 20µA
